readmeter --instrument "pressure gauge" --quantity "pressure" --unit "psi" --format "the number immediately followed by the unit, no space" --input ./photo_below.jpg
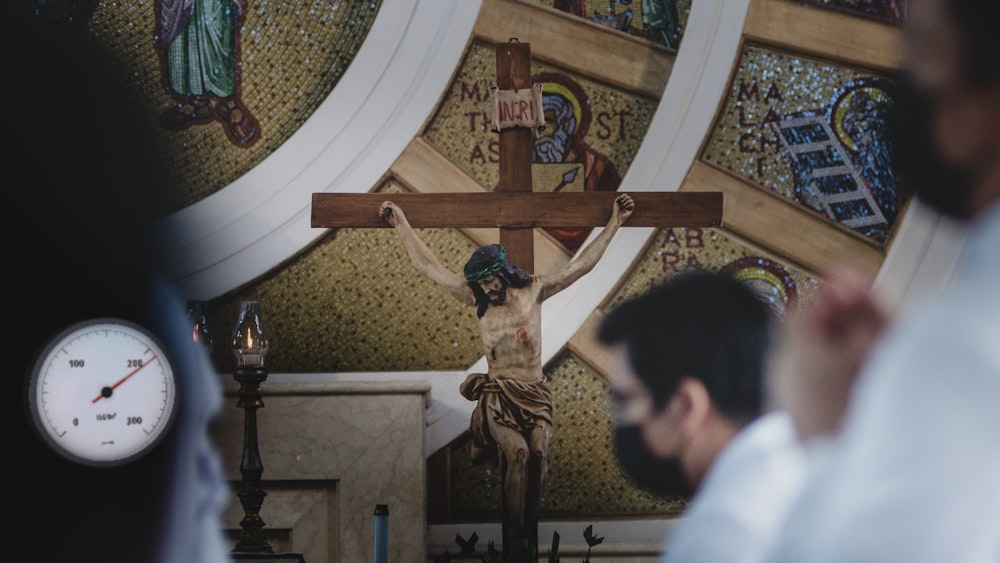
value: 210psi
